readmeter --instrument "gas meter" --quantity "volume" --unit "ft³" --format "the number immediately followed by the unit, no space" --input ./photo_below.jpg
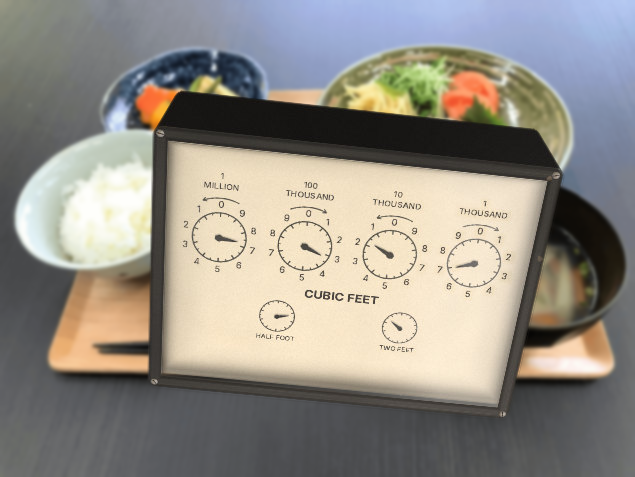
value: 731700ft³
